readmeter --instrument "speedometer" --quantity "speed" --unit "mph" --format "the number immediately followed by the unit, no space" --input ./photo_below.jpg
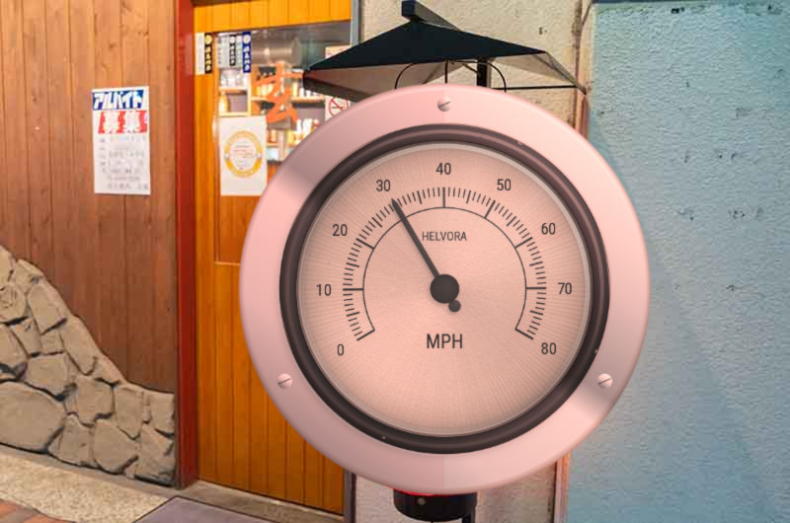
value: 30mph
